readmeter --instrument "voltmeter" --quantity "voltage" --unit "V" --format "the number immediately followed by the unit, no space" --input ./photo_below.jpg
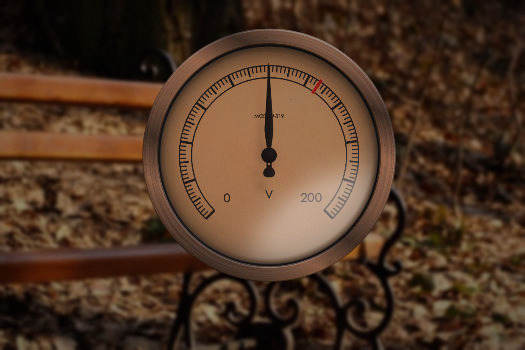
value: 100V
